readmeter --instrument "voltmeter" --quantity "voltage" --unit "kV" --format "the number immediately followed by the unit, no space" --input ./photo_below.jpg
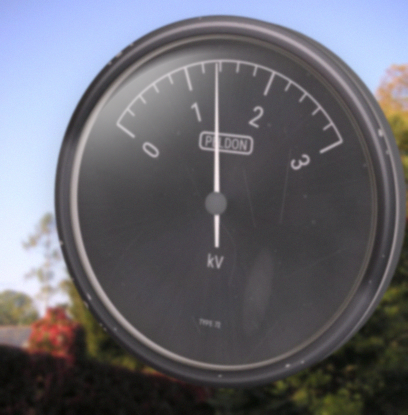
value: 1.4kV
